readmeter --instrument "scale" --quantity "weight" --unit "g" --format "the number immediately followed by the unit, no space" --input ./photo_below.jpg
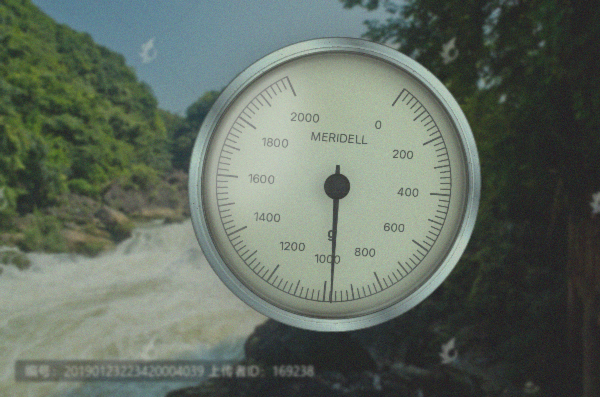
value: 980g
